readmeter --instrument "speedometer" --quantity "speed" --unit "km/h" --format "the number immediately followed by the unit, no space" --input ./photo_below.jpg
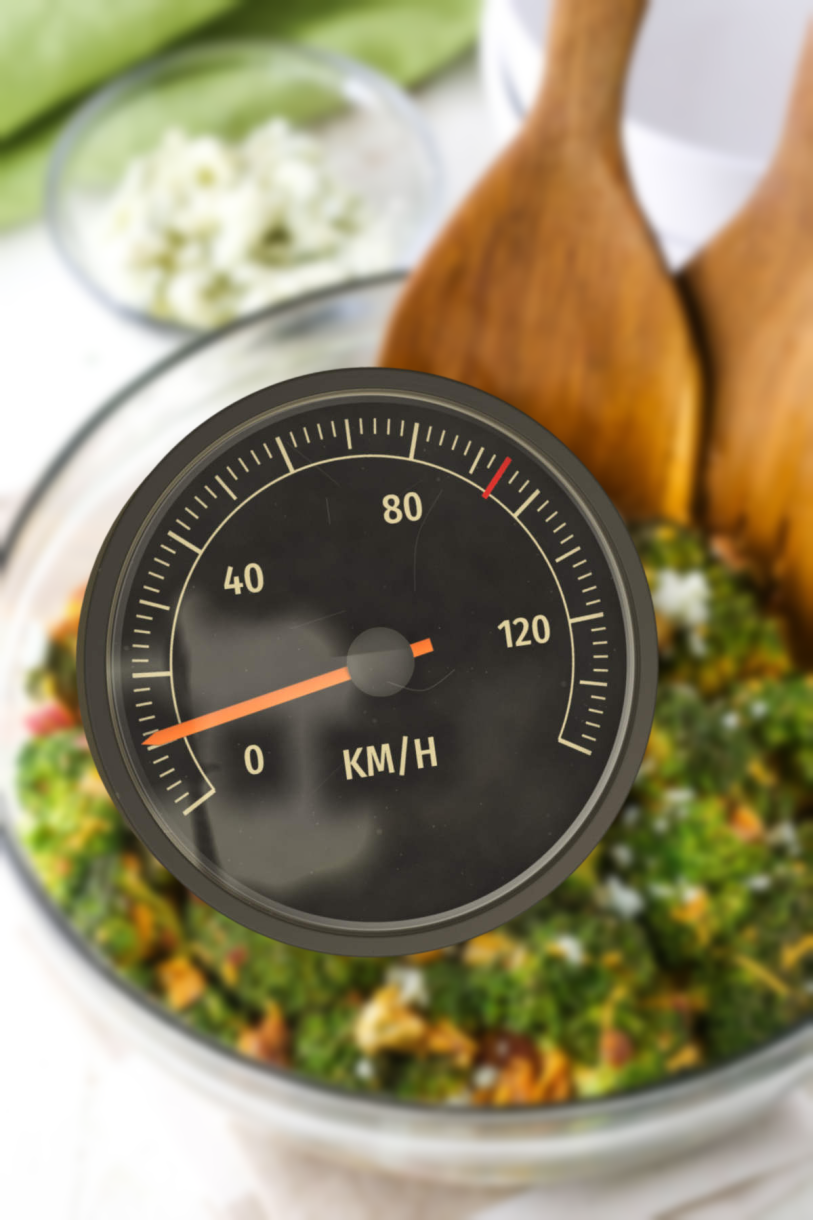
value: 11km/h
